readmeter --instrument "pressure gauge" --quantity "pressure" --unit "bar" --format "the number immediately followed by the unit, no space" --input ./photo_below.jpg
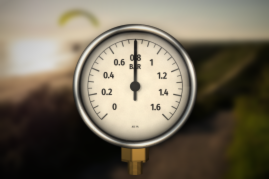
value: 0.8bar
